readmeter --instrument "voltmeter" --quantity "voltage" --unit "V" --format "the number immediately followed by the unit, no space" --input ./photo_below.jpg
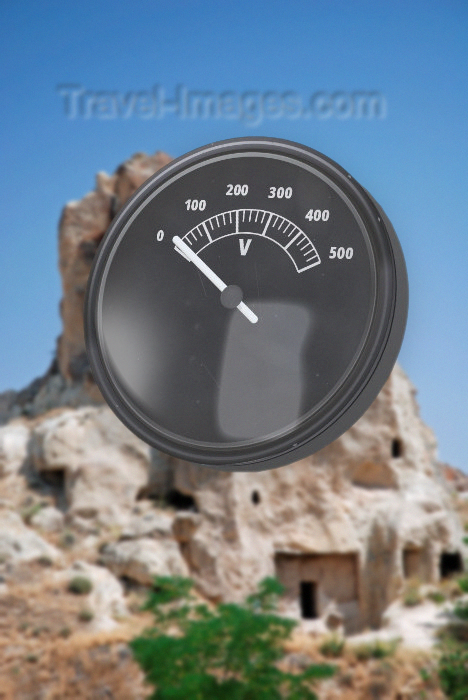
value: 20V
